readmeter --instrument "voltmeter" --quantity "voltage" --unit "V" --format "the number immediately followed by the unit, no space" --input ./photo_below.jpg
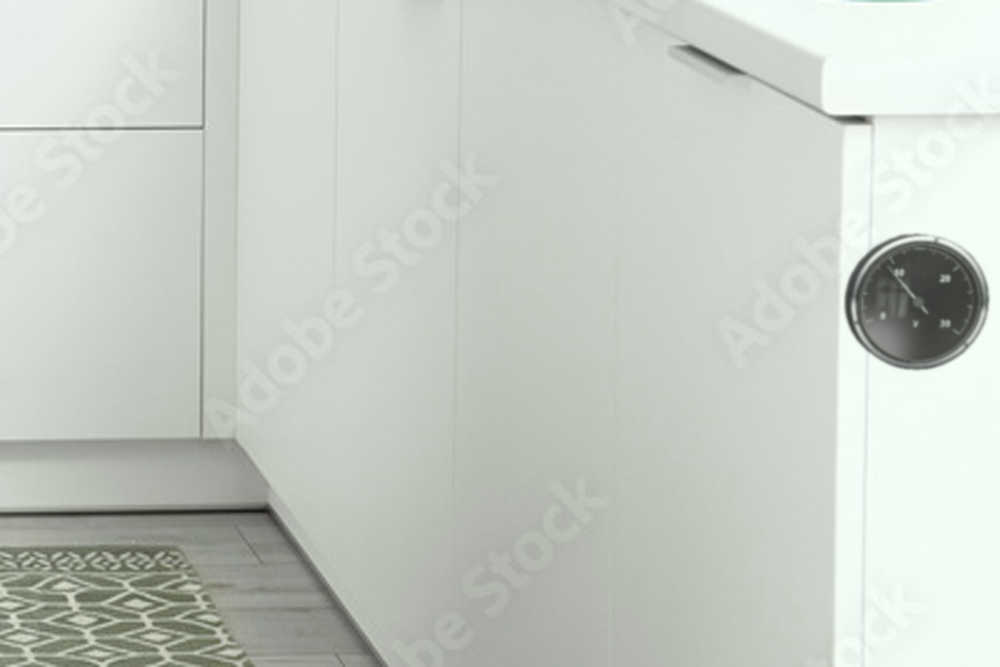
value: 9V
